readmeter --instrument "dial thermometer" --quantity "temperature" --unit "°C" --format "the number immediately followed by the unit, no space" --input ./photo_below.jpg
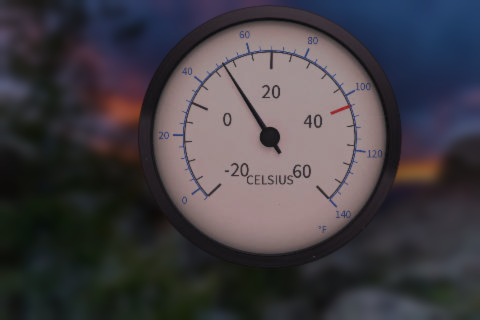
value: 10°C
